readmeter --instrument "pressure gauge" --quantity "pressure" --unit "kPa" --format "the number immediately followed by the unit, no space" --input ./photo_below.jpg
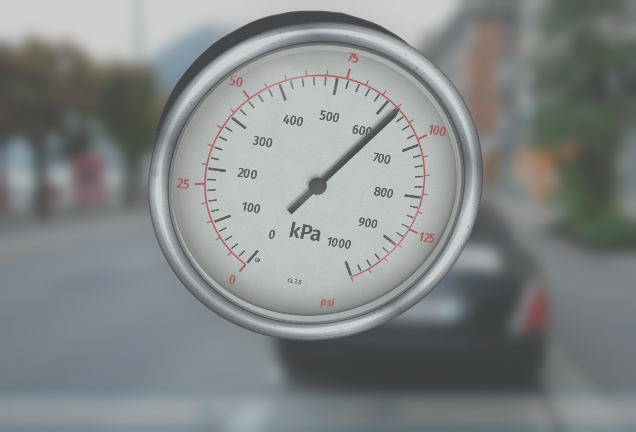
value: 620kPa
